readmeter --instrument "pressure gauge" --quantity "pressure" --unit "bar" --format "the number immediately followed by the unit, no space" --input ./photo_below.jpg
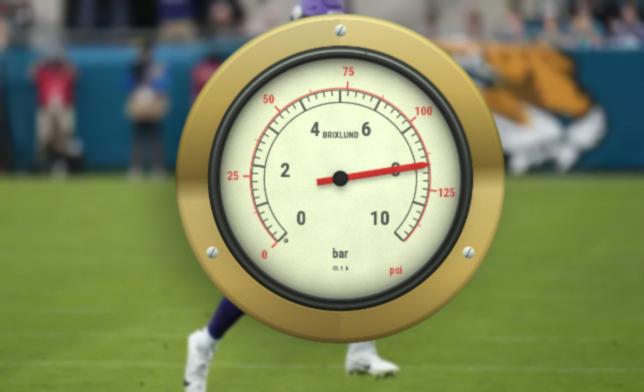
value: 8bar
